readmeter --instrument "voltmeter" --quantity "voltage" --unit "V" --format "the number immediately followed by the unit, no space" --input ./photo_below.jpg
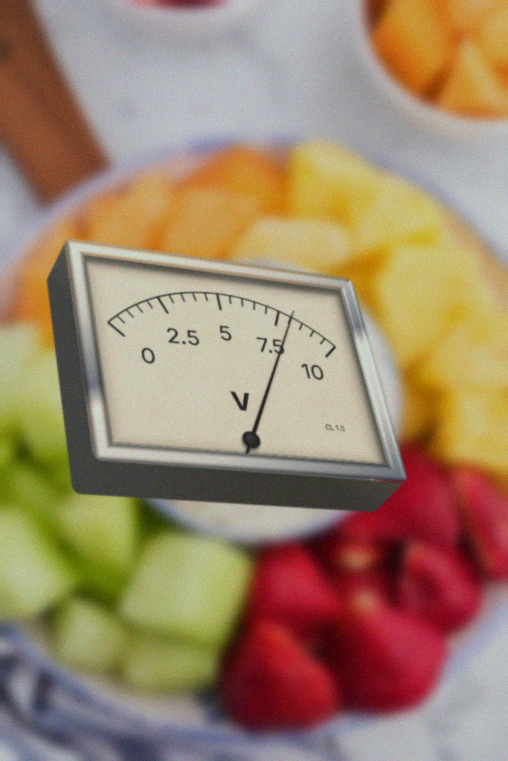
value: 8V
